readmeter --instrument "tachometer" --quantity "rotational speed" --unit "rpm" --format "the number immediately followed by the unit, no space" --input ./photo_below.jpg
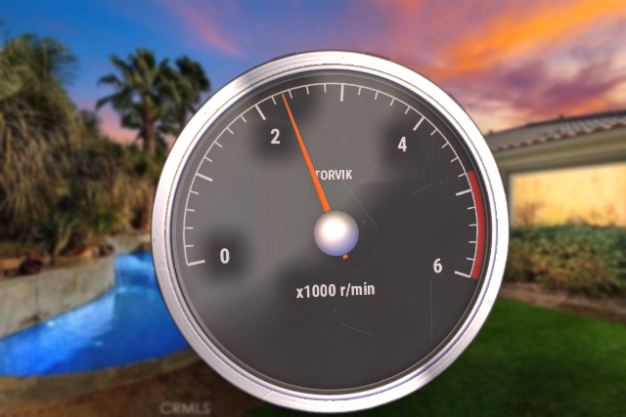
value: 2300rpm
